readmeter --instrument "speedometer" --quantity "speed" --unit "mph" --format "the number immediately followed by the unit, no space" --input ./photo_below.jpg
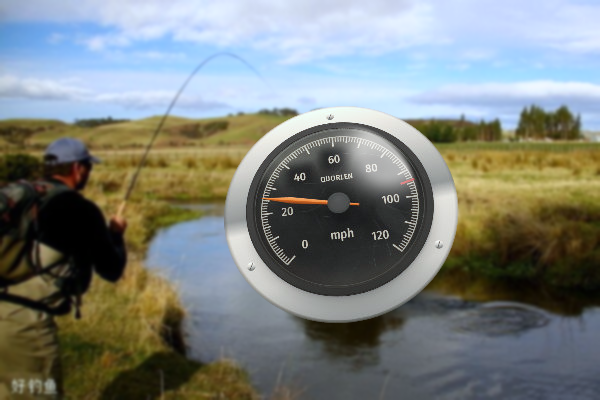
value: 25mph
